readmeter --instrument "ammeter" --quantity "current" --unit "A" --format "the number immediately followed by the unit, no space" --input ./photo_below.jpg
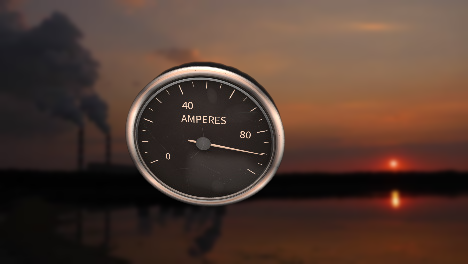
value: 90A
